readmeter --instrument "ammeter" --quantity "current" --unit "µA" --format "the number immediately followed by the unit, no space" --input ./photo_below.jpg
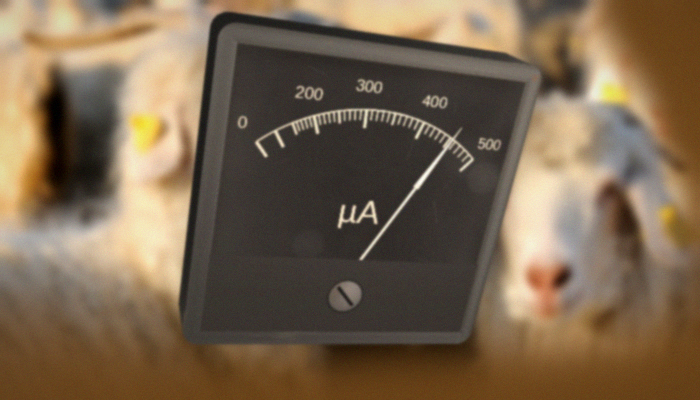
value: 450µA
